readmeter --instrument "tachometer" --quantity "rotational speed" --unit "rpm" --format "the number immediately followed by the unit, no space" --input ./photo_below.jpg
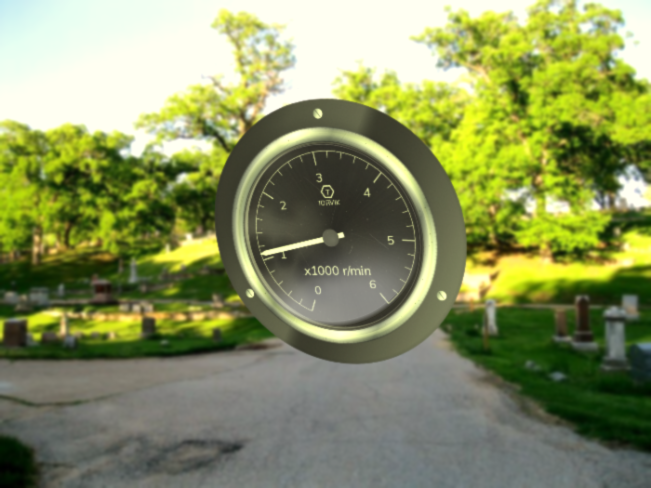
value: 1100rpm
